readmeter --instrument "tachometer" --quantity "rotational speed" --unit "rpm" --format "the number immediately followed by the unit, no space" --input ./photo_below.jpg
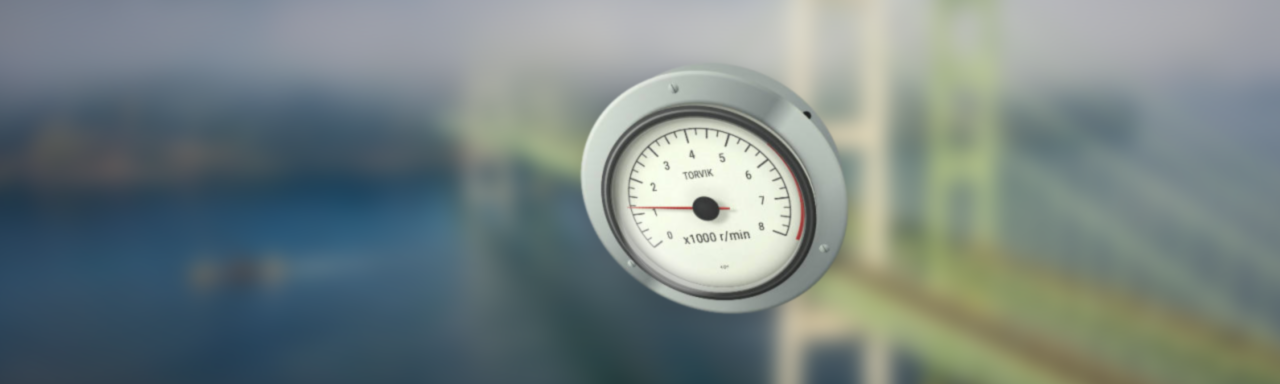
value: 1250rpm
